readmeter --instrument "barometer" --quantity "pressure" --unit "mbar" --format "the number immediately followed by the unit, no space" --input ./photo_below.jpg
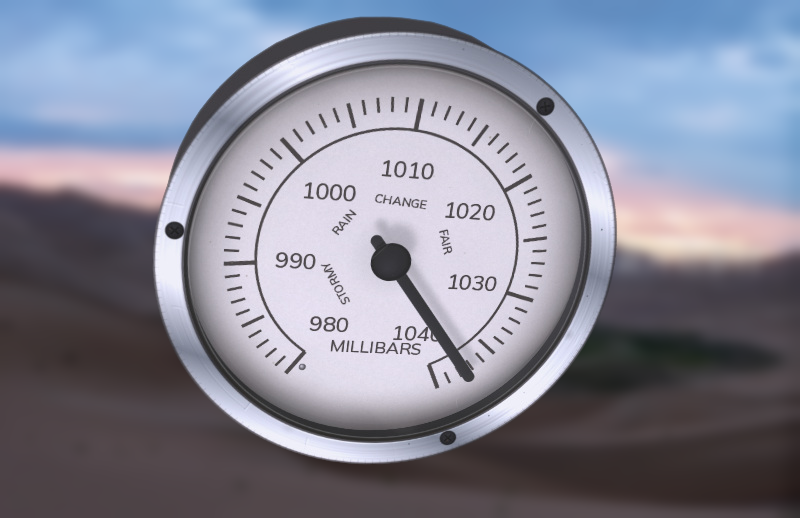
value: 1037.5mbar
